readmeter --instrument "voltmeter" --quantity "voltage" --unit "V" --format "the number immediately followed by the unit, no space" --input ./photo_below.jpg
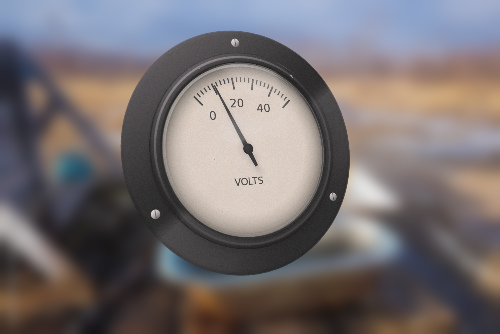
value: 10V
